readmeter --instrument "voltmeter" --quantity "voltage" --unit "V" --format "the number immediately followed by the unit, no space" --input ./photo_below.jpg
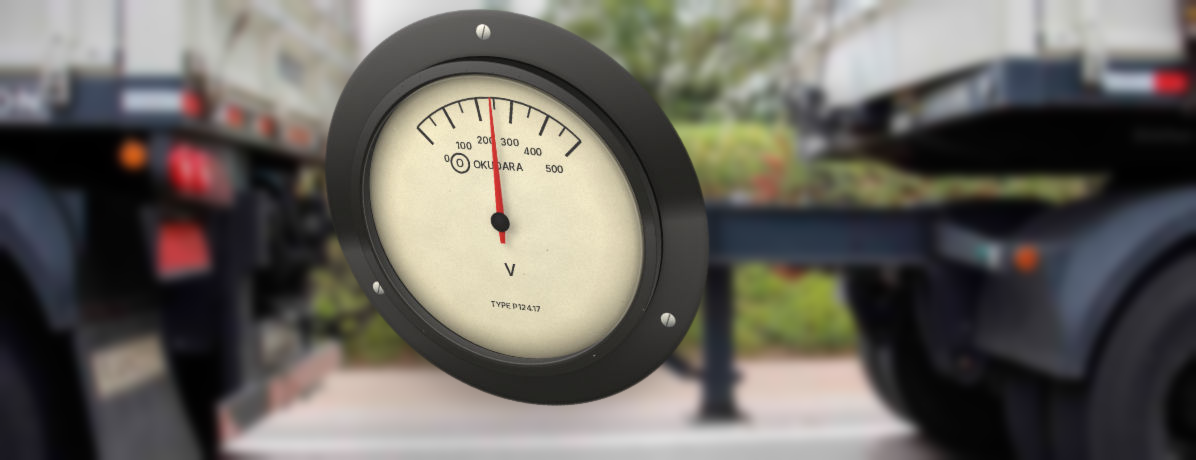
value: 250V
